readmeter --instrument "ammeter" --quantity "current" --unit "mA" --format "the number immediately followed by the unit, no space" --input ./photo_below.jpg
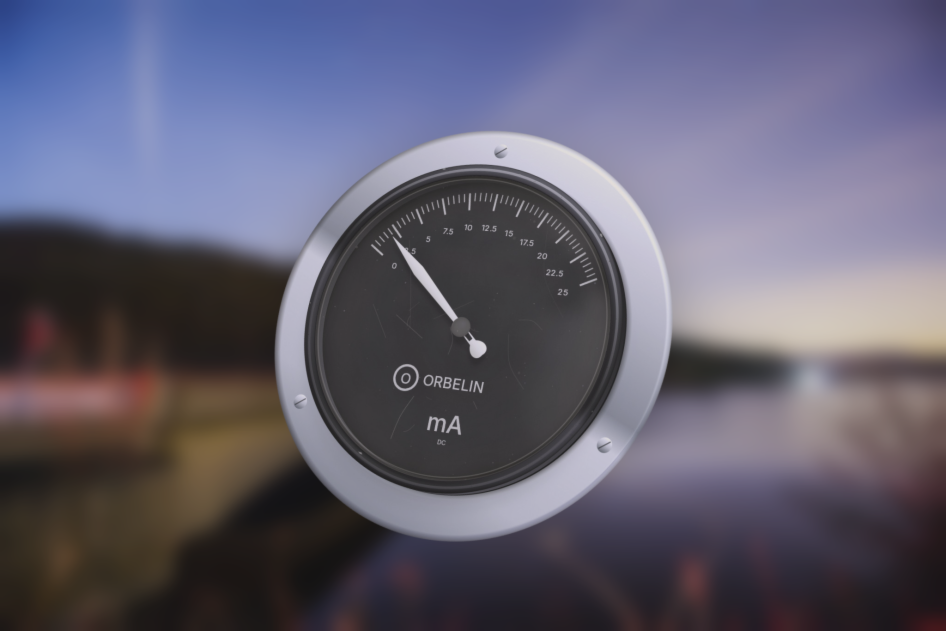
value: 2mA
